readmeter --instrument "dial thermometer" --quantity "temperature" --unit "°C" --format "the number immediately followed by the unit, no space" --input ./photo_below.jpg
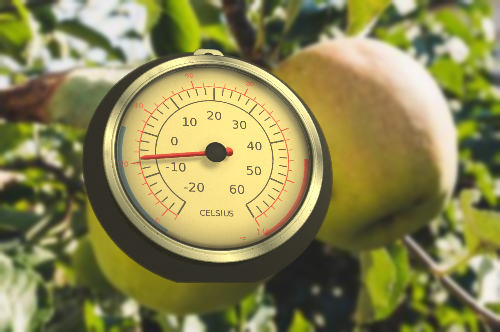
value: -6°C
